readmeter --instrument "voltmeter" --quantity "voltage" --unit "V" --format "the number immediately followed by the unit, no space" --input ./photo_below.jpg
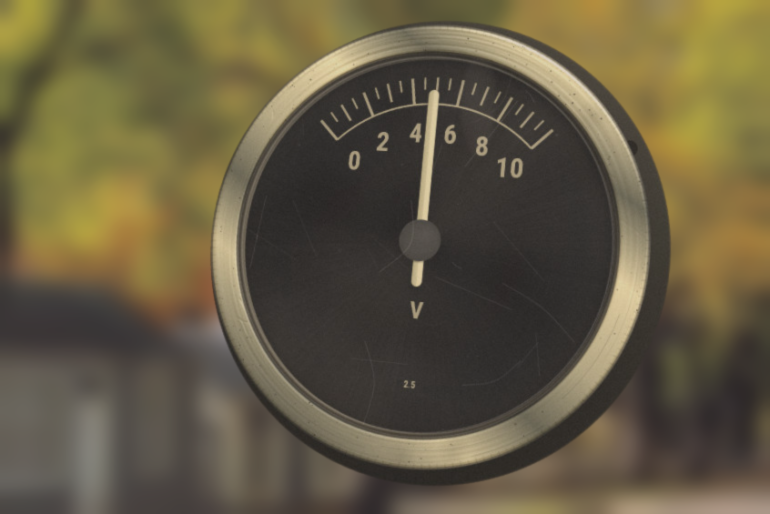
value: 5V
